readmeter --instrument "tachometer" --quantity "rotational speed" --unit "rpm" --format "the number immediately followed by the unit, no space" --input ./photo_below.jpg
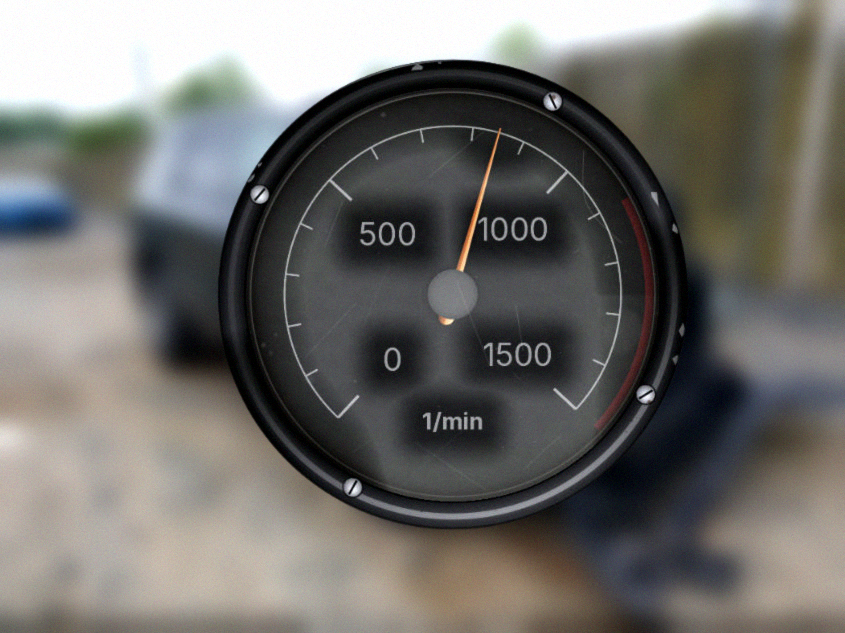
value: 850rpm
